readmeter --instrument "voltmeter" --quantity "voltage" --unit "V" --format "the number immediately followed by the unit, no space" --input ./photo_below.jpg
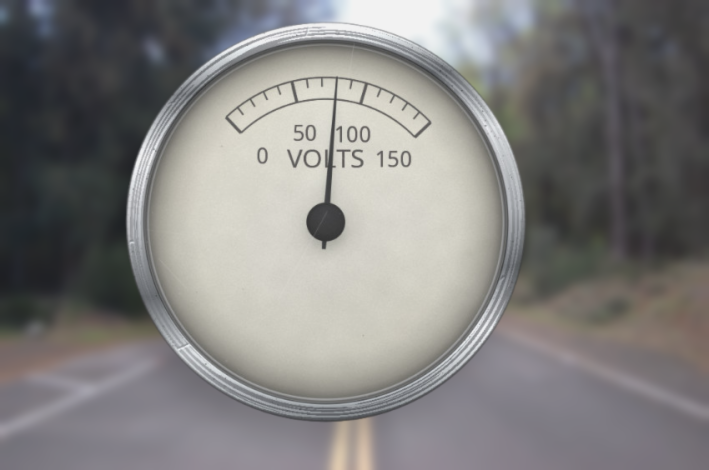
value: 80V
